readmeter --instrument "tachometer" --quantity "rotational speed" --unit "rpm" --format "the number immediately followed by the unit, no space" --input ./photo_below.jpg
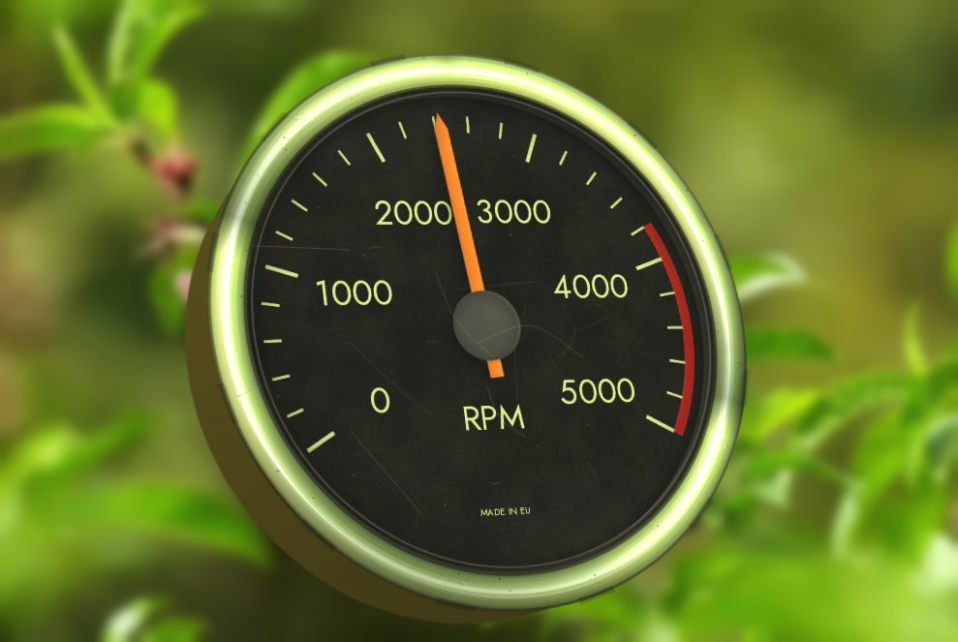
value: 2400rpm
